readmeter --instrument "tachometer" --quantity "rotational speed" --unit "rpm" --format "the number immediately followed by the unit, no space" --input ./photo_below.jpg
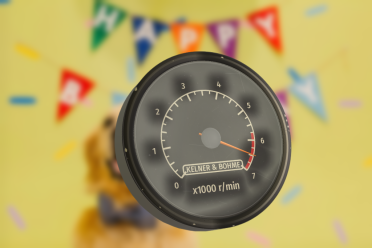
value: 6500rpm
